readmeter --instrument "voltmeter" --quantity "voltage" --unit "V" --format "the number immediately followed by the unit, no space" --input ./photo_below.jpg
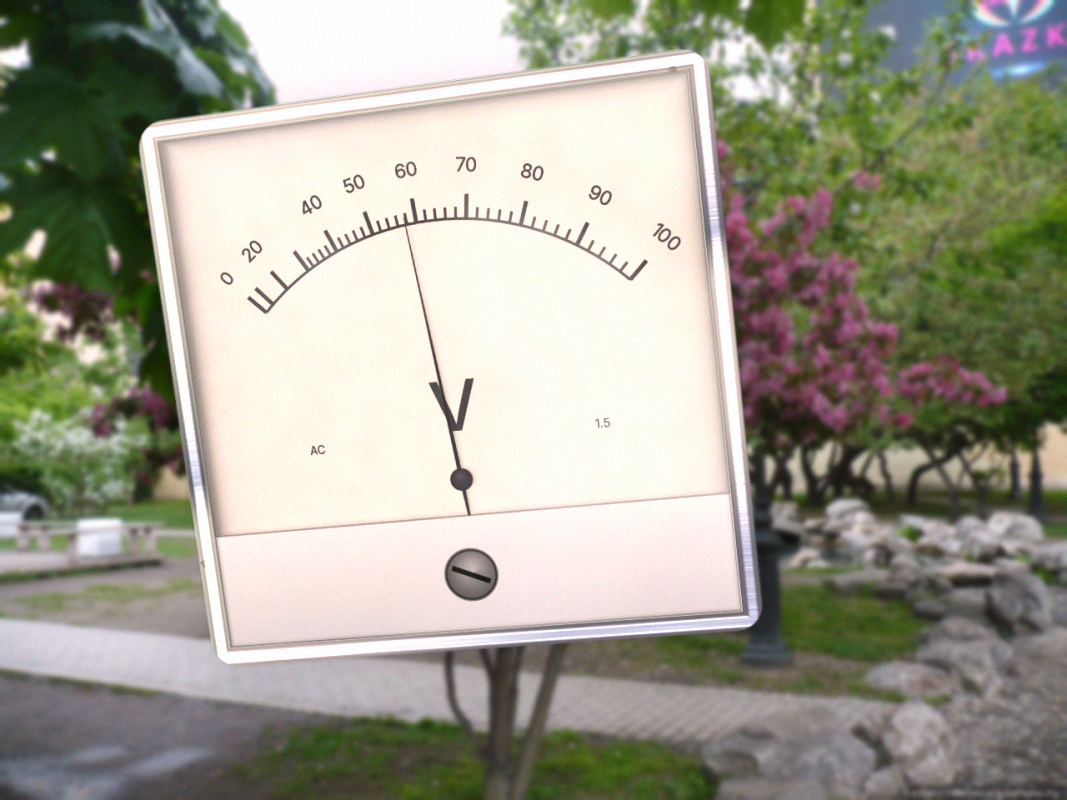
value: 58V
